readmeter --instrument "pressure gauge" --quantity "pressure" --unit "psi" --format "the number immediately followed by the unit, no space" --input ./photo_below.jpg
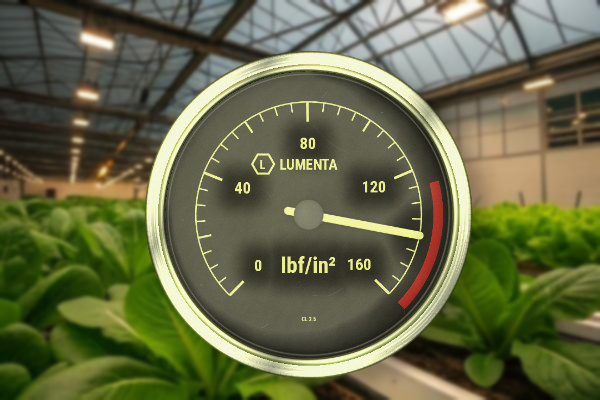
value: 140psi
